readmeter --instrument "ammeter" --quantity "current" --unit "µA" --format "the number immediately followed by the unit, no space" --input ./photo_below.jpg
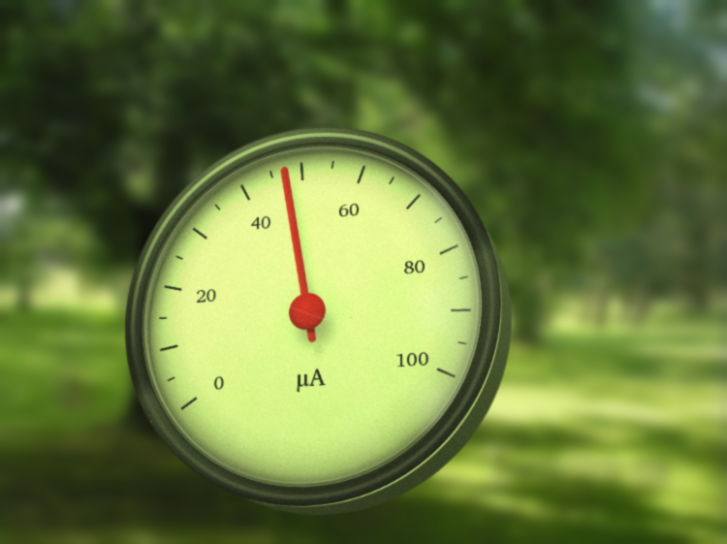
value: 47.5µA
